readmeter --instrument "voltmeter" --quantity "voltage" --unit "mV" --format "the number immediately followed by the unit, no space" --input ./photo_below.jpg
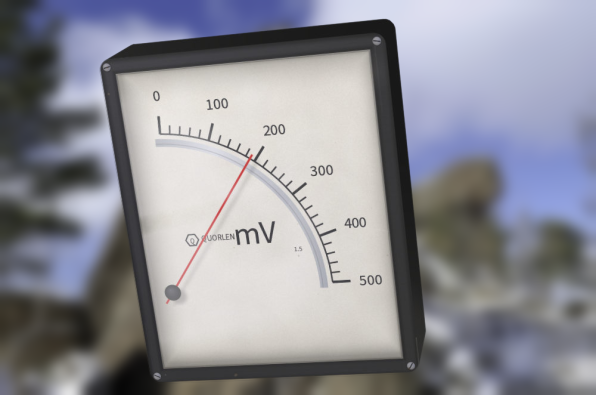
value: 190mV
